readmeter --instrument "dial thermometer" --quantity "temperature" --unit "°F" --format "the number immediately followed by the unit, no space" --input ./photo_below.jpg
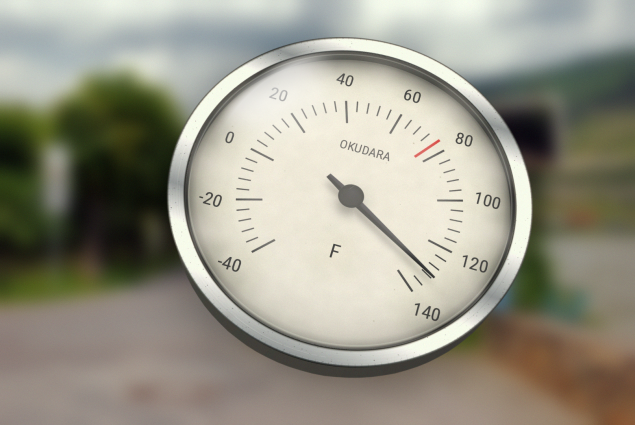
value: 132°F
